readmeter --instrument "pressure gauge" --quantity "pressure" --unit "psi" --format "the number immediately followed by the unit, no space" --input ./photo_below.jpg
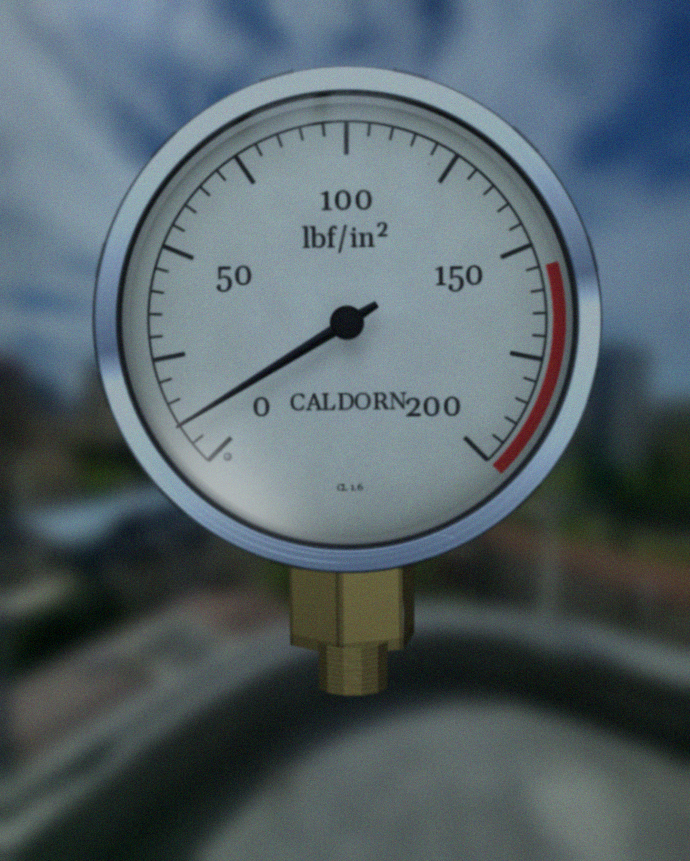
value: 10psi
